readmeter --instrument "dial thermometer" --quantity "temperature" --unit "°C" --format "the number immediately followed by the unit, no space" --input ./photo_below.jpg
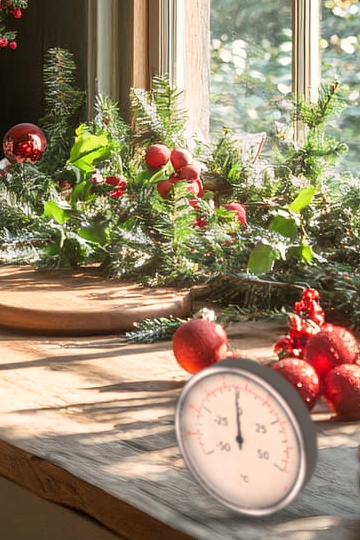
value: 0°C
